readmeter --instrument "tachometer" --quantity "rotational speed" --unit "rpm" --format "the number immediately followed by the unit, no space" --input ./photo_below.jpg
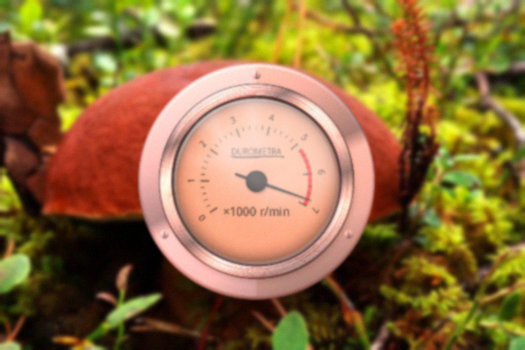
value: 6800rpm
